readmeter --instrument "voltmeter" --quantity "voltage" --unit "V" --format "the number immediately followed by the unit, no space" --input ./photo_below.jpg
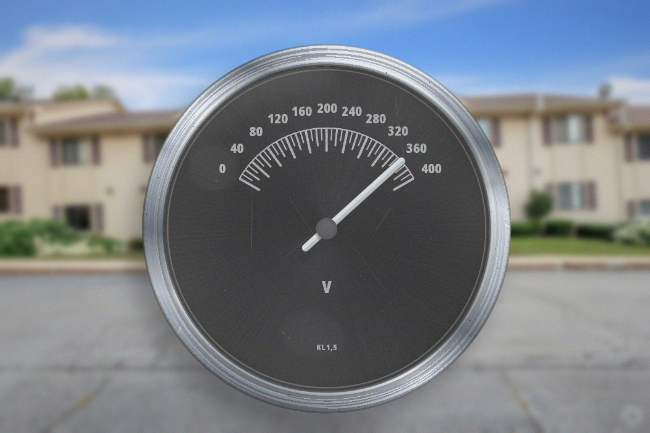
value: 360V
